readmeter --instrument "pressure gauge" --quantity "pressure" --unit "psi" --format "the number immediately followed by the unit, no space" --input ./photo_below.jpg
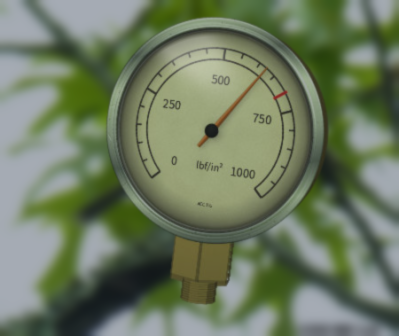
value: 625psi
